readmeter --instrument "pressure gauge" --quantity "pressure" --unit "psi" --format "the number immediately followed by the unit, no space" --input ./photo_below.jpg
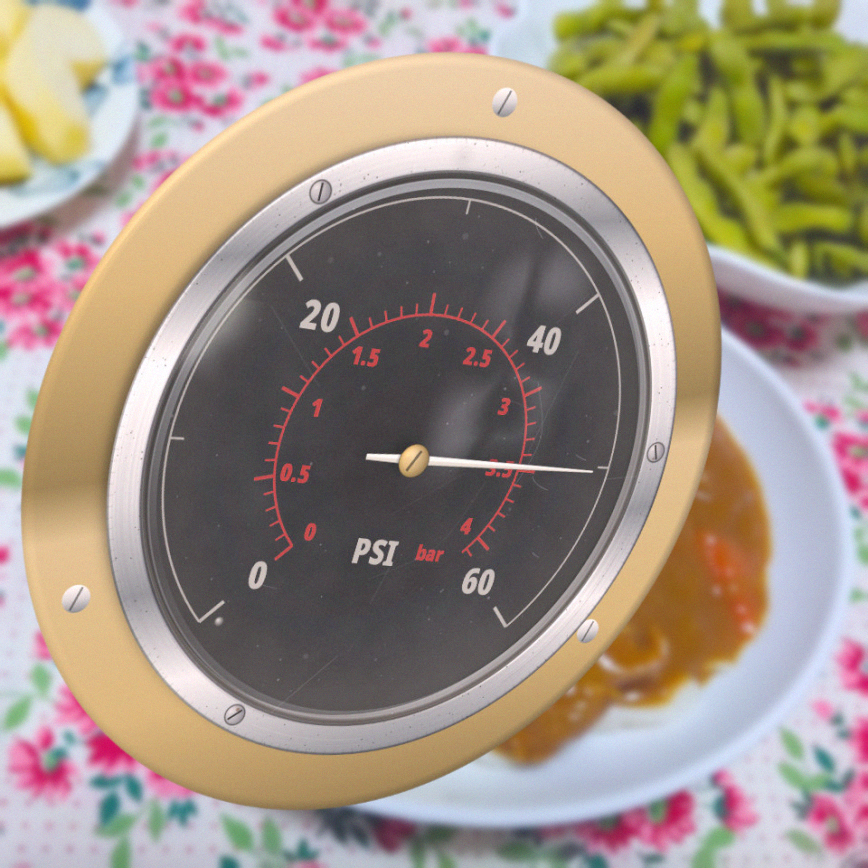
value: 50psi
